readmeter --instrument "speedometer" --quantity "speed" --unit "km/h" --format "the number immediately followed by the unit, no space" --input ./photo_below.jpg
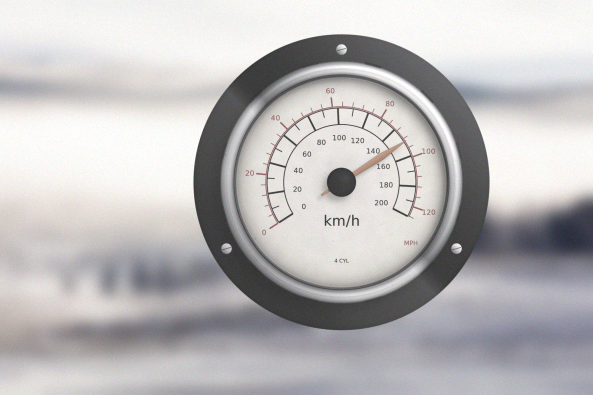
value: 150km/h
